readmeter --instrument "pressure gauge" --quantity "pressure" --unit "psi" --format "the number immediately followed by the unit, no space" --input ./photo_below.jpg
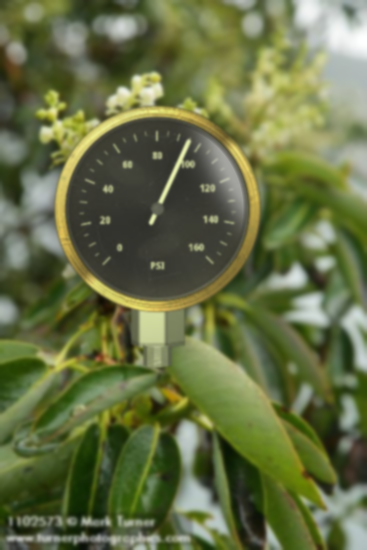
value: 95psi
